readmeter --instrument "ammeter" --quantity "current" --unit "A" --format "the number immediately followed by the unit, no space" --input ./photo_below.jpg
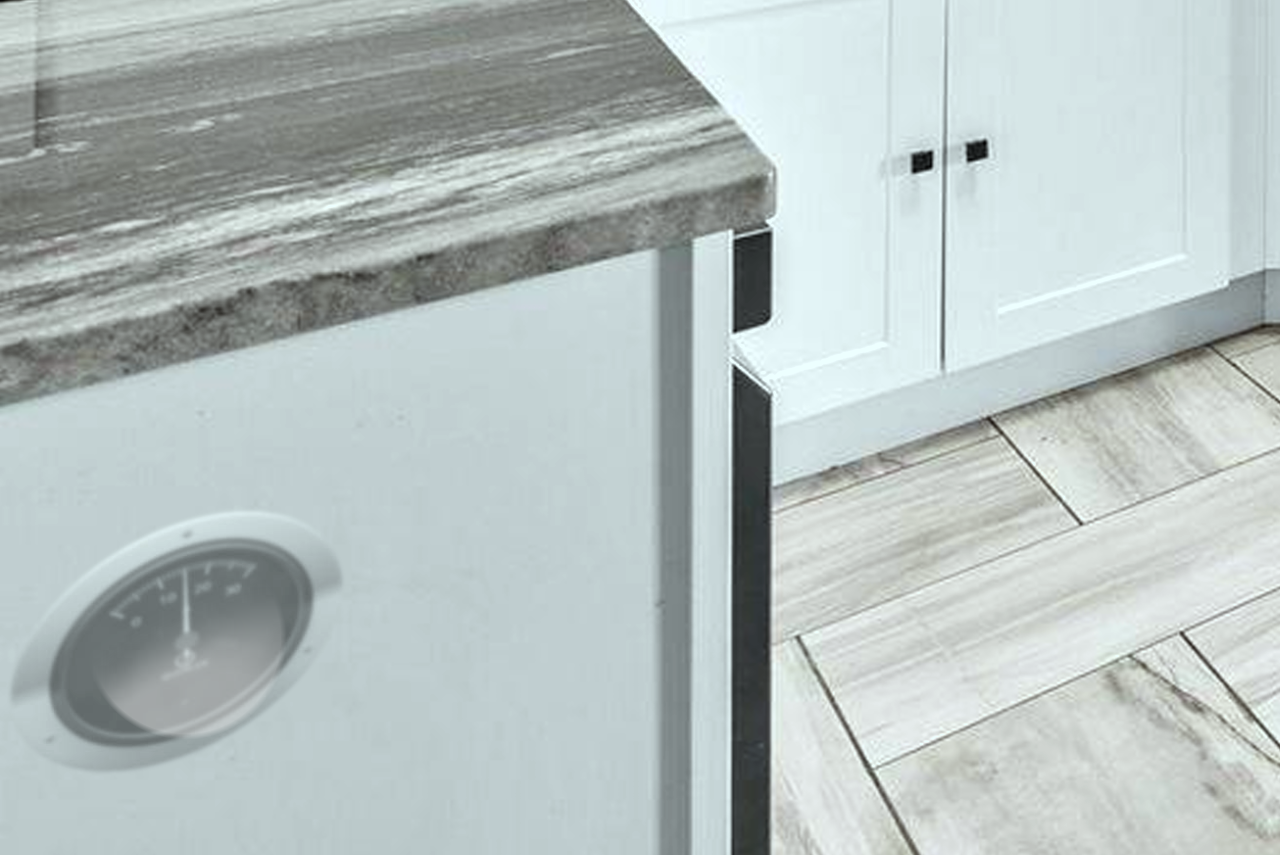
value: 15A
